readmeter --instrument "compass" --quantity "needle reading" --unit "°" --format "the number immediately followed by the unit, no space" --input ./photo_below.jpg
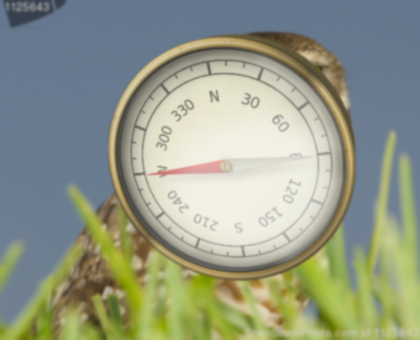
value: 270°
